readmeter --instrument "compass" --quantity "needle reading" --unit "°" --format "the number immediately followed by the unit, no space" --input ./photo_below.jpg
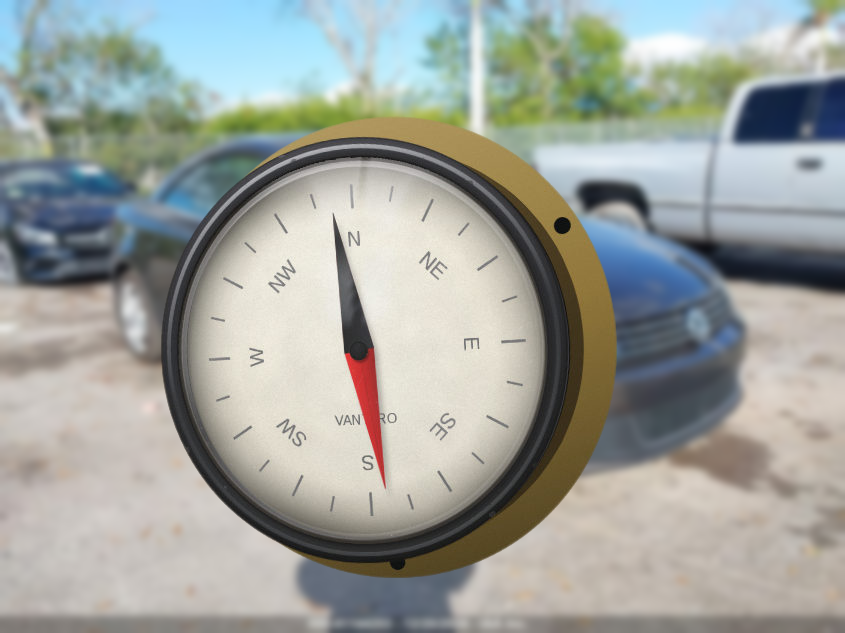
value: 172.5°
